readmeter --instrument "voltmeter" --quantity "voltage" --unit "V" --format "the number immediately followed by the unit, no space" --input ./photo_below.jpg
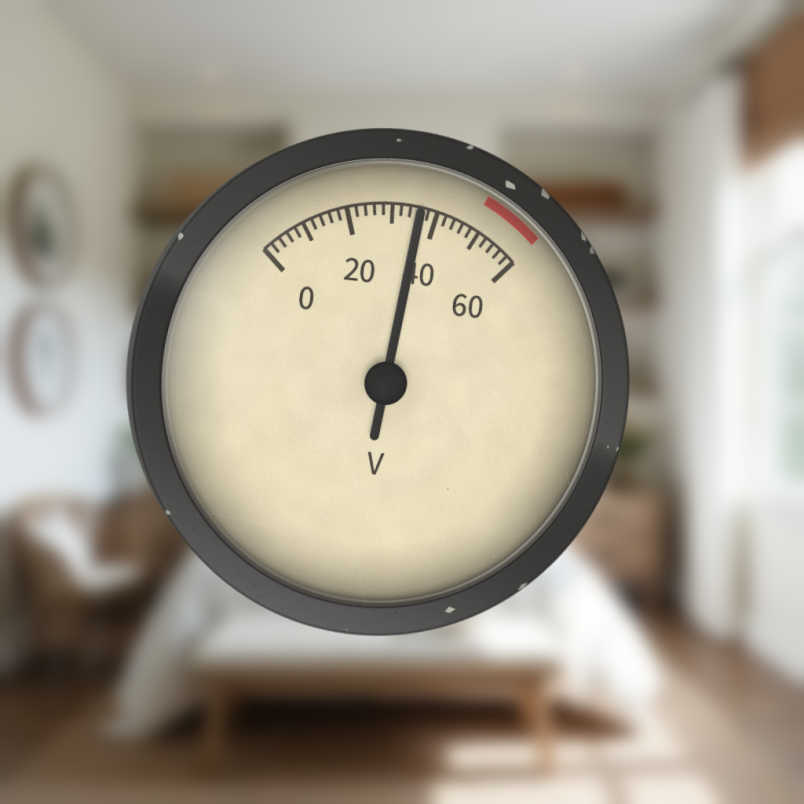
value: 36V
